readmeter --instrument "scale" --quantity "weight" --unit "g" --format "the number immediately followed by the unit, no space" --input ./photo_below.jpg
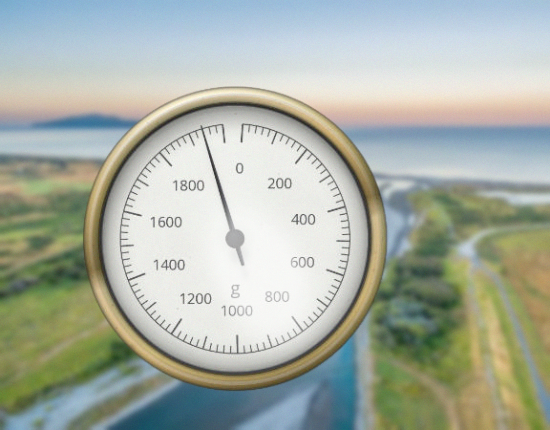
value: 1940g
